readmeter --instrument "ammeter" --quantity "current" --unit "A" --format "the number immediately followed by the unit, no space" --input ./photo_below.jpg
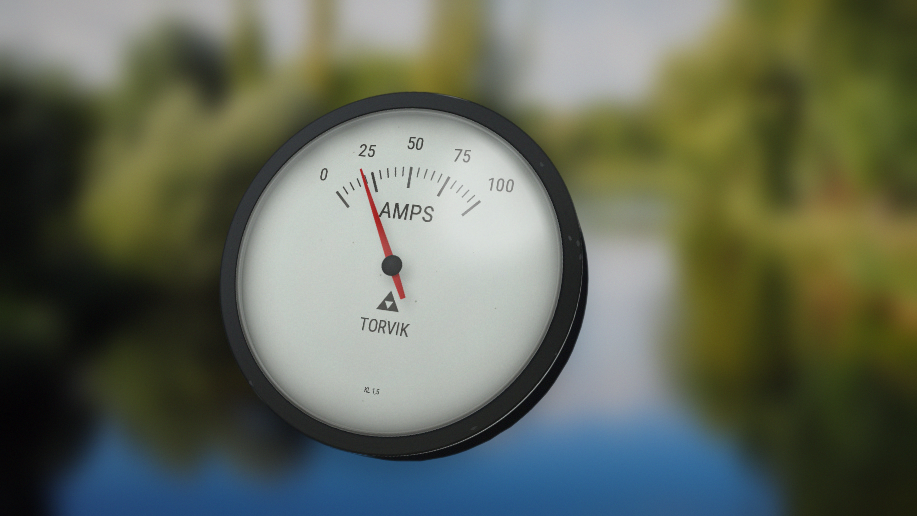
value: 20A
